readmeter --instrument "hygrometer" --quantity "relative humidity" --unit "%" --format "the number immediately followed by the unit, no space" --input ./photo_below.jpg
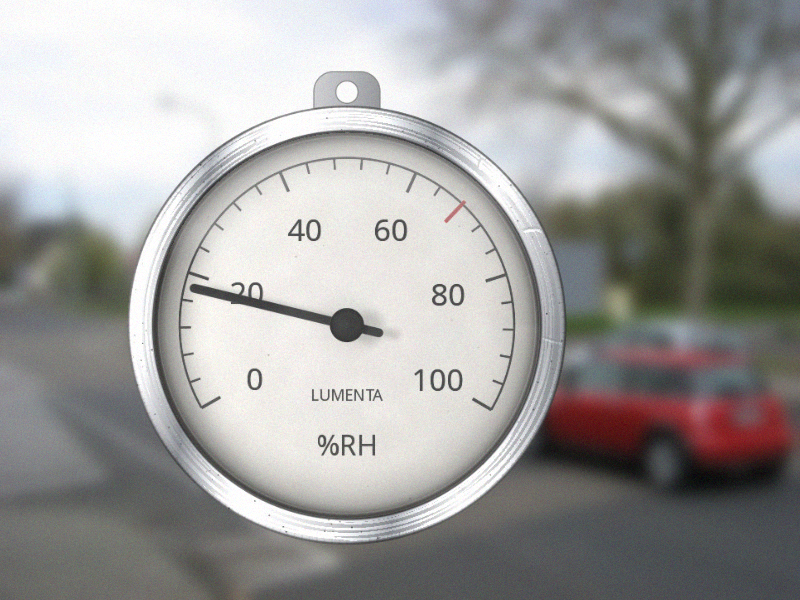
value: 18%
